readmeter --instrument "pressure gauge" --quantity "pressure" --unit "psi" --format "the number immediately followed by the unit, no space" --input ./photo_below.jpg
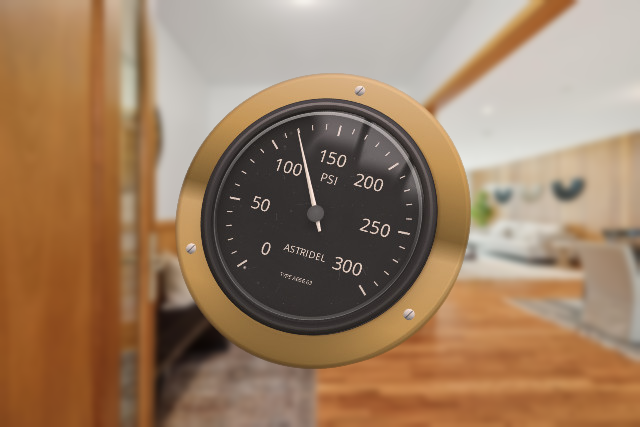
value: 120psi
